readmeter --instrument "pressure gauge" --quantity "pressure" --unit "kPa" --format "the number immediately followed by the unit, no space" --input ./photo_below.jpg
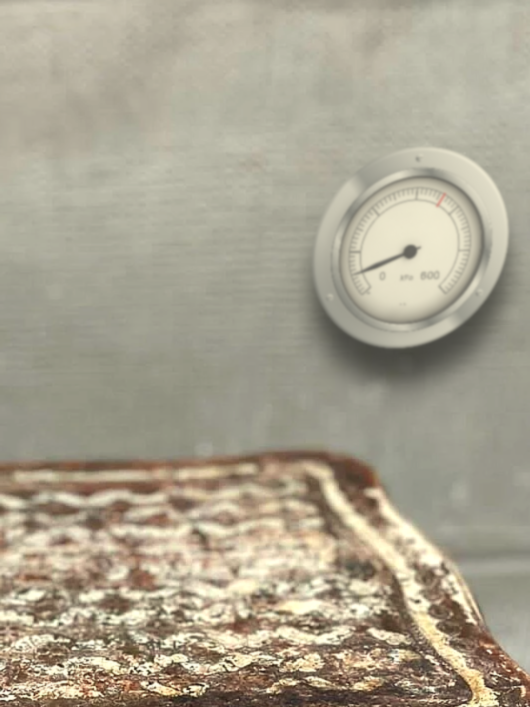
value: 50kPa
